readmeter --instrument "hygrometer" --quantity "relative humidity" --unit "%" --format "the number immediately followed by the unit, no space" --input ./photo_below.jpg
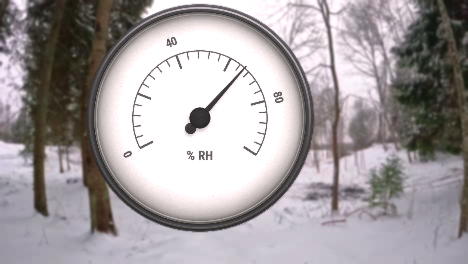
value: 66%
